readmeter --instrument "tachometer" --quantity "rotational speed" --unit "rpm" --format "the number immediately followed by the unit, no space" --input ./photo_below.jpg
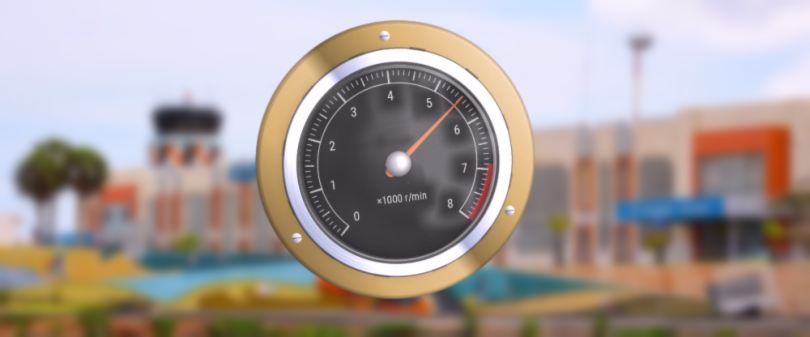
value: 5500rpm
